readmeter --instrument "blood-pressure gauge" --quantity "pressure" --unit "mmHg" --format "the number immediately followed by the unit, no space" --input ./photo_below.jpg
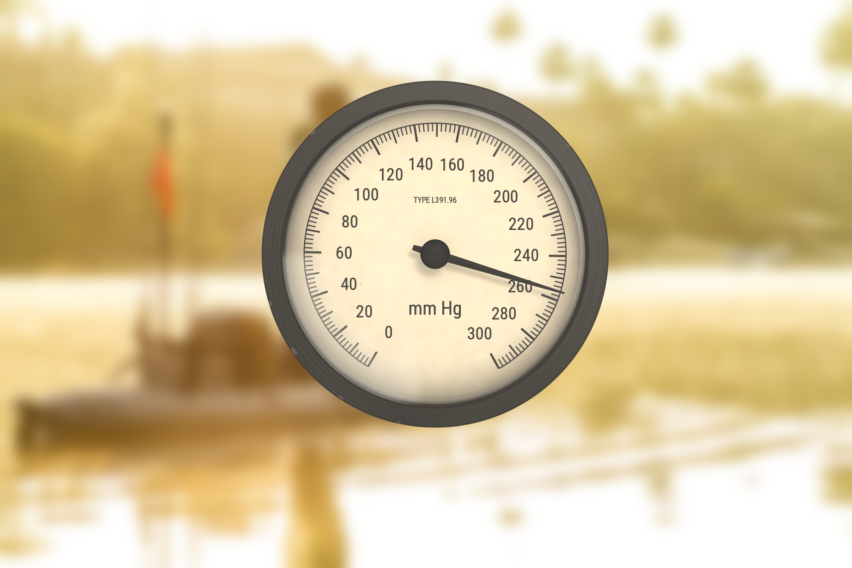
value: 256mmHg
